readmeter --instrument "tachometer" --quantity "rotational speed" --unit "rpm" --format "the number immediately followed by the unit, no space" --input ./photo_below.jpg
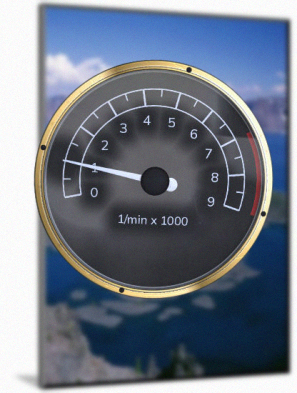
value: 1000rpm
